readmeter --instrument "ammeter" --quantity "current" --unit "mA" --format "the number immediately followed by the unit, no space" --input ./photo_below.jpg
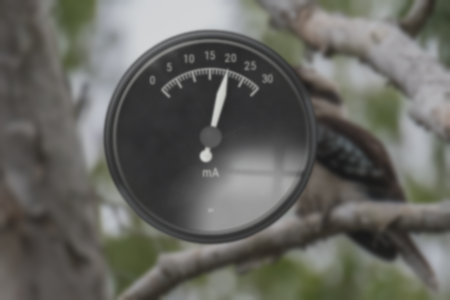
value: 20mA
